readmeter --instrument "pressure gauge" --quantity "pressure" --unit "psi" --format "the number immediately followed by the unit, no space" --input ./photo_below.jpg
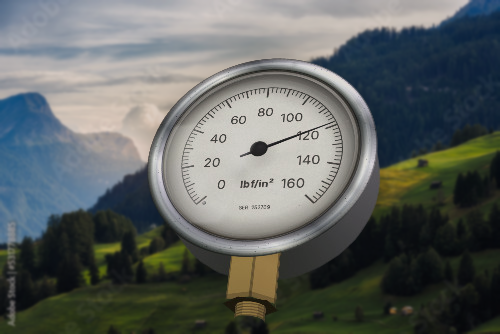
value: 120psi
